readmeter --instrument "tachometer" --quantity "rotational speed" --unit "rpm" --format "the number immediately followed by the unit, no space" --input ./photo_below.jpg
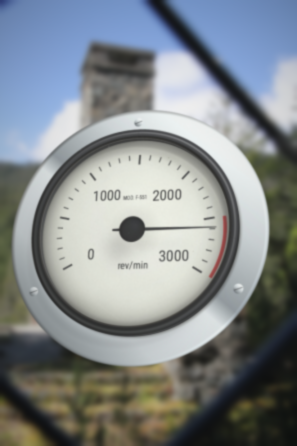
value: 2600rpm
